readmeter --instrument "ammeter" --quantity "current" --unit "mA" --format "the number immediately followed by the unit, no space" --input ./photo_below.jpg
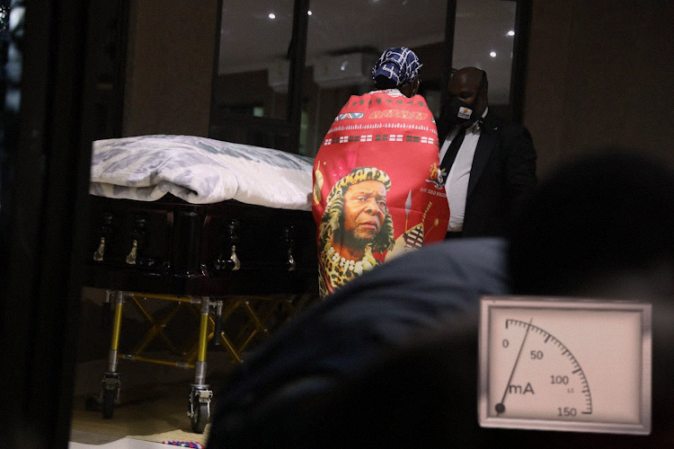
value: 25mA
